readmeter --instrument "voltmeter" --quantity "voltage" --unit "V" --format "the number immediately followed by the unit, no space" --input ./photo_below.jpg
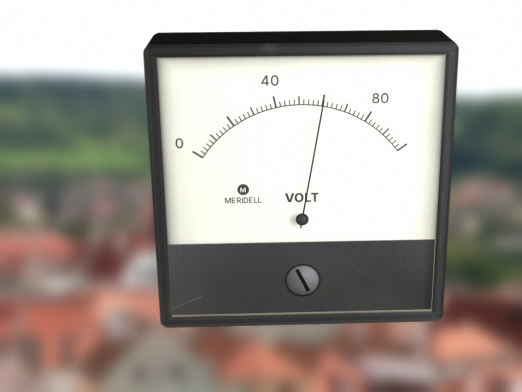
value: 60V
